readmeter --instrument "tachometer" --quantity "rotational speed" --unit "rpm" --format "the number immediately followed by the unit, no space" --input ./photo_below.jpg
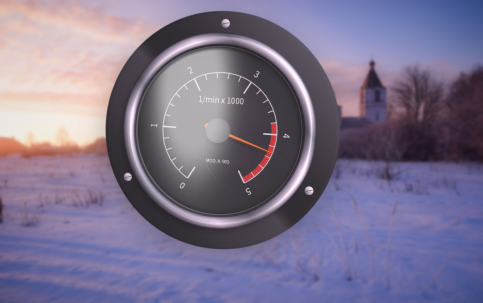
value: 4300rpm
